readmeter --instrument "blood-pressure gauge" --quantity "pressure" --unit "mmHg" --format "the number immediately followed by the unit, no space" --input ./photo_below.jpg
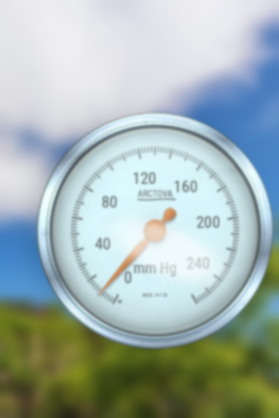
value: 10mmHg
